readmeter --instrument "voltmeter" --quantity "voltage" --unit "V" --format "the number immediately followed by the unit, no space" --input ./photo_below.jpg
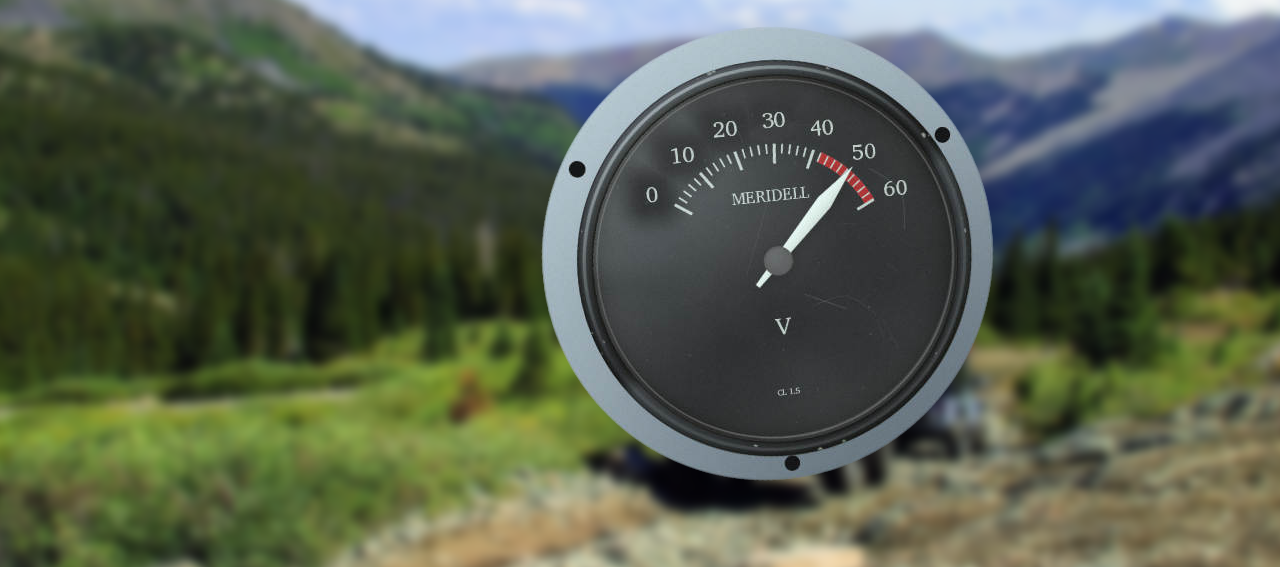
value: 50V
